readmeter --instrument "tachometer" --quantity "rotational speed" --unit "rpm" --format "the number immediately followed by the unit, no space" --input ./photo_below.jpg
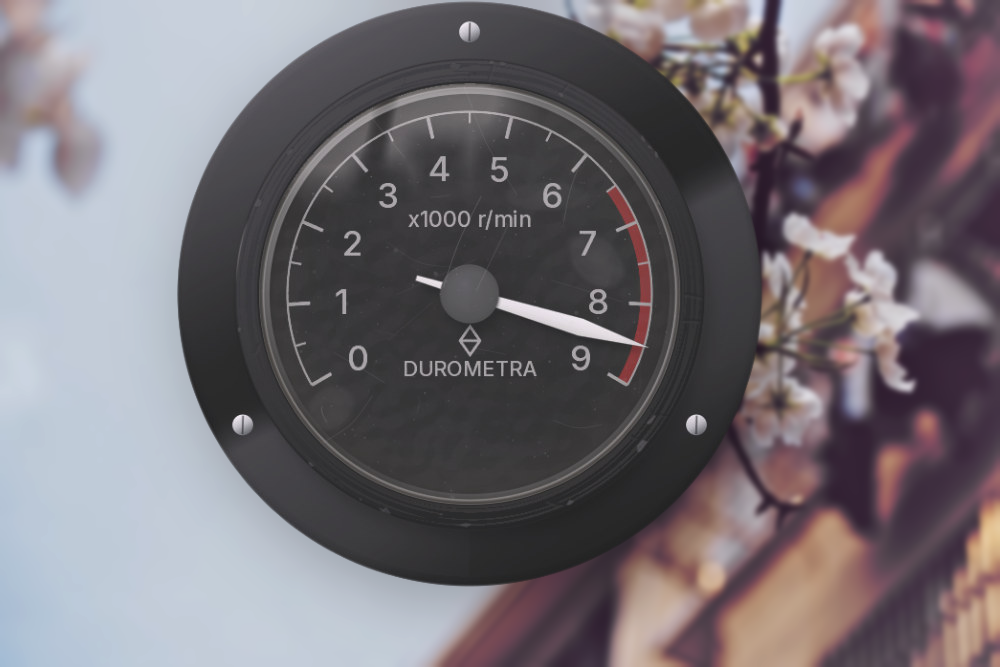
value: 8500rpm
